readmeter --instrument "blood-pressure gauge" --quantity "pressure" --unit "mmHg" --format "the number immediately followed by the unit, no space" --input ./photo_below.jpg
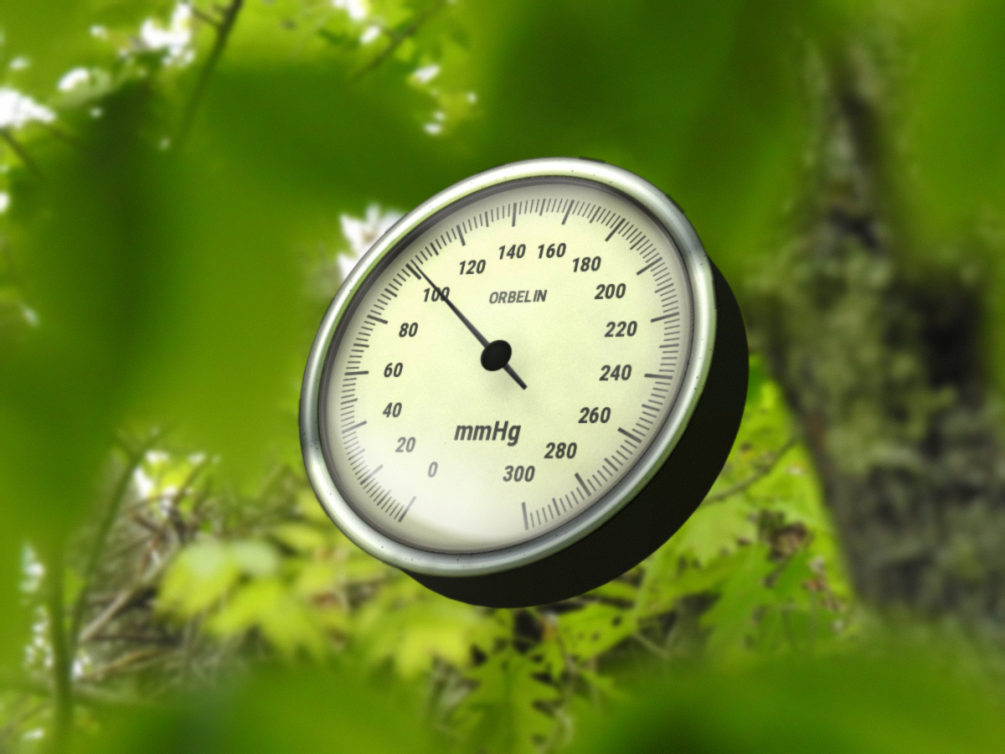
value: 102mmHg
